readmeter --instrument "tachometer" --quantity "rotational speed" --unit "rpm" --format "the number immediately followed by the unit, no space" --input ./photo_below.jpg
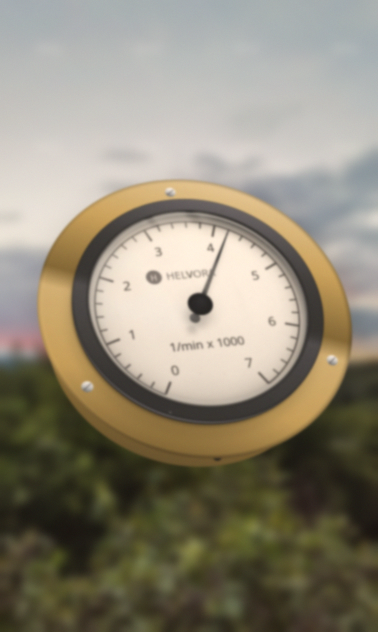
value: 4200rpm
